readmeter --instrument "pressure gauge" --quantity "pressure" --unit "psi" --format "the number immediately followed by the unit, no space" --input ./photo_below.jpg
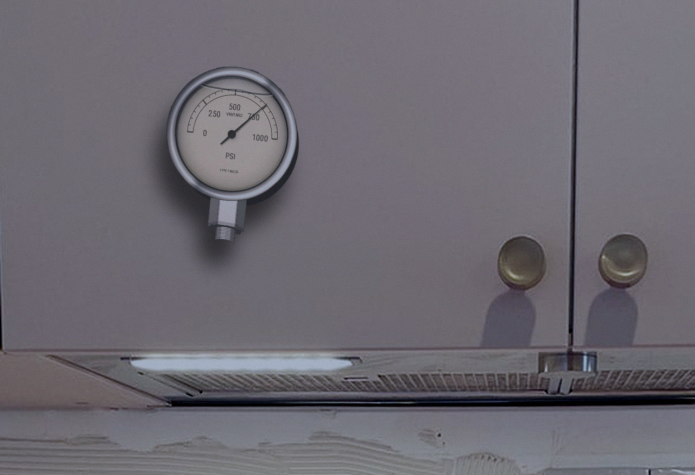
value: 750psi
